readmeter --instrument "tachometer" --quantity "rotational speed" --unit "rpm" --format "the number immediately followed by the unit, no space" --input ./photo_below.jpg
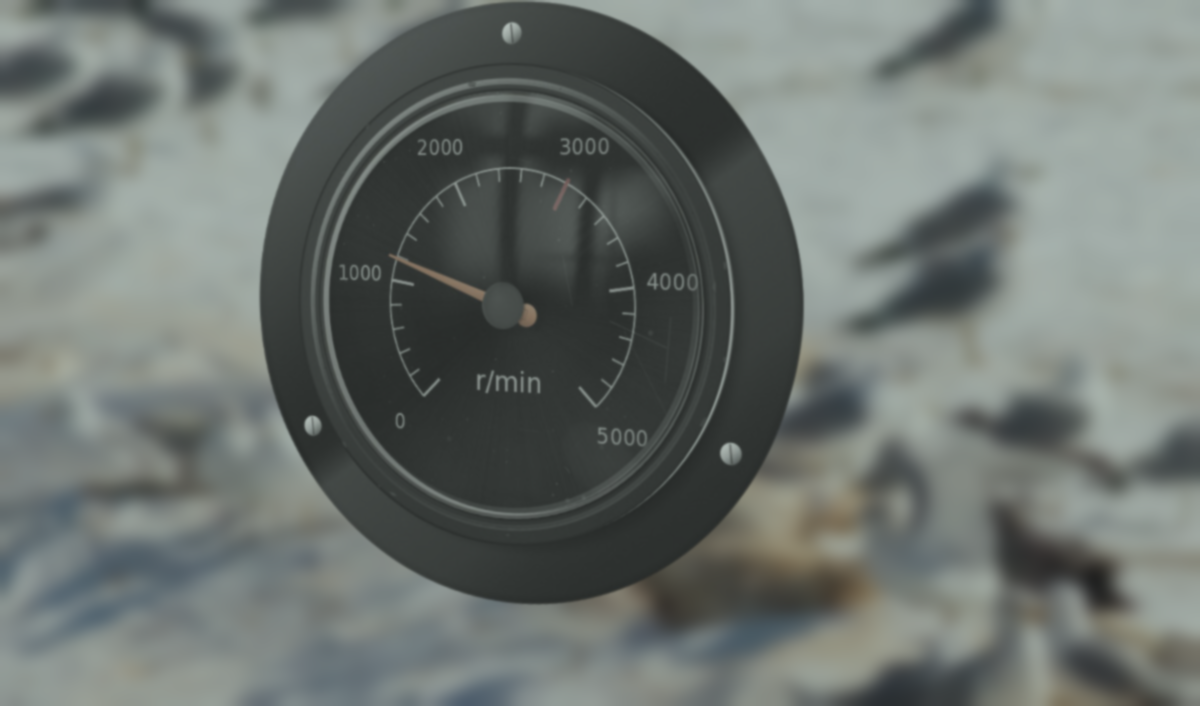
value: 1200rpm
